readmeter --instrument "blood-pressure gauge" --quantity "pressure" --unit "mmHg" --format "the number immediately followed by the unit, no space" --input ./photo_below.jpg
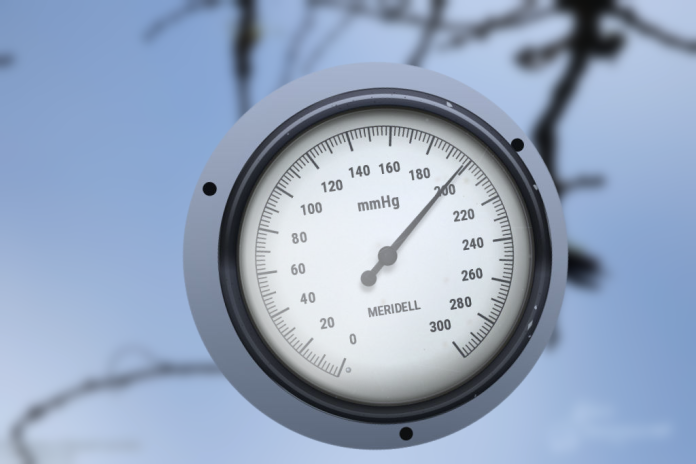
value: 198mmHg
